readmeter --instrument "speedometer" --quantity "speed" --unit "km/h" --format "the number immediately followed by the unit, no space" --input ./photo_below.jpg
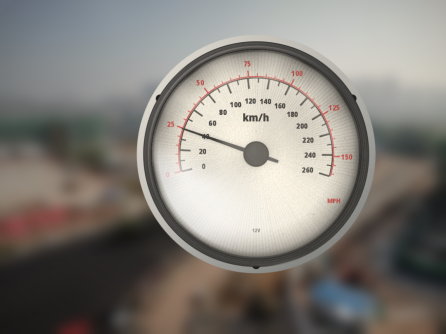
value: 40km/h
